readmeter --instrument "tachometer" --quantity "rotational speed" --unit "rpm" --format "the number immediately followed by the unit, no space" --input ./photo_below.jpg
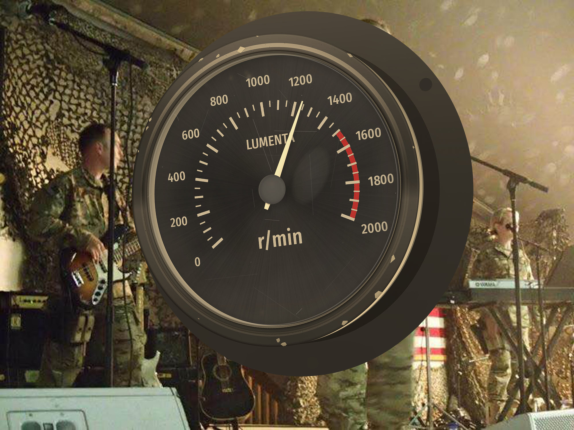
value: 1250rpm
